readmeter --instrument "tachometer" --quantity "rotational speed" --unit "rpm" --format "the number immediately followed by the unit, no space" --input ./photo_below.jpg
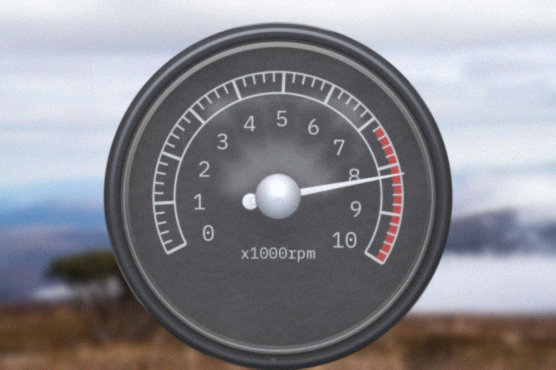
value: 8200rpm
